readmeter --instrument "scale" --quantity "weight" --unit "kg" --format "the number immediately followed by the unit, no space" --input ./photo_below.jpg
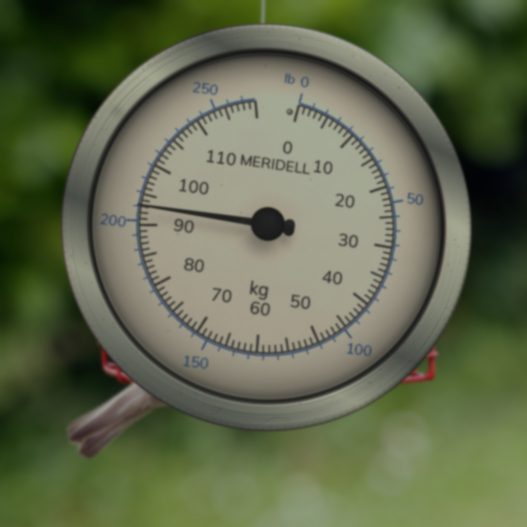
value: 93kg
